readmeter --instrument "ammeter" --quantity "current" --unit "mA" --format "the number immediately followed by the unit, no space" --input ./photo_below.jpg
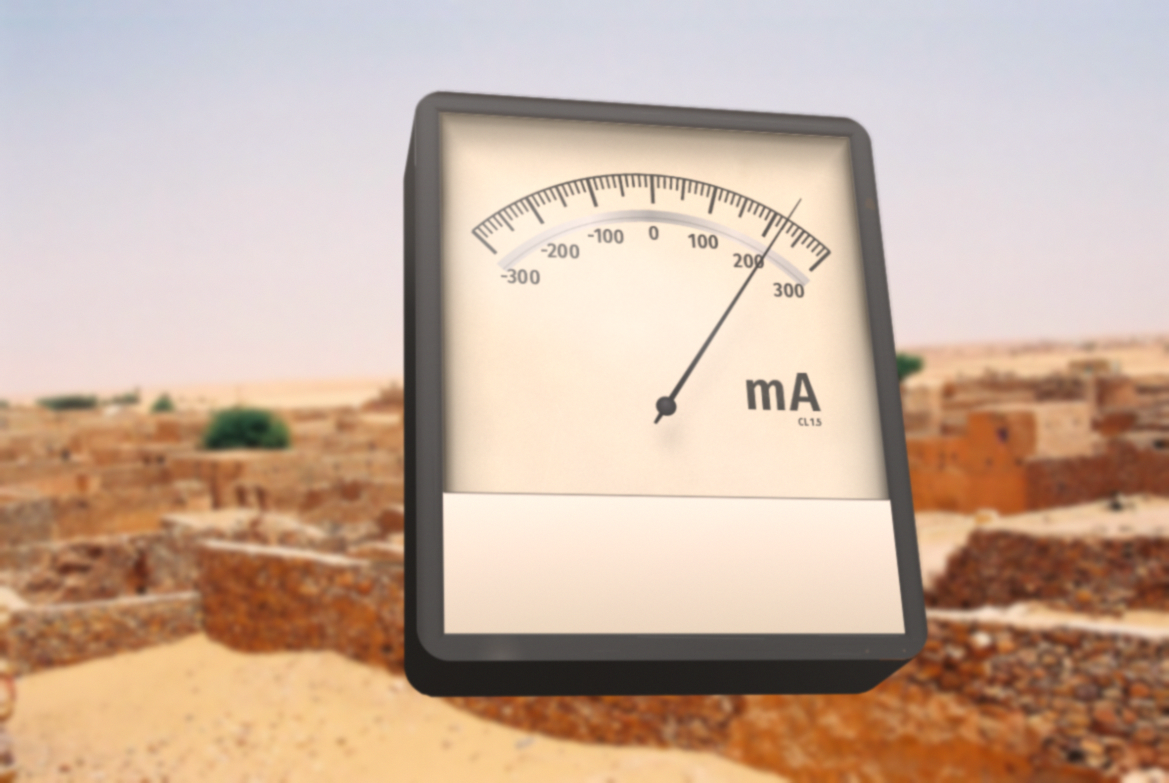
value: 220mA
